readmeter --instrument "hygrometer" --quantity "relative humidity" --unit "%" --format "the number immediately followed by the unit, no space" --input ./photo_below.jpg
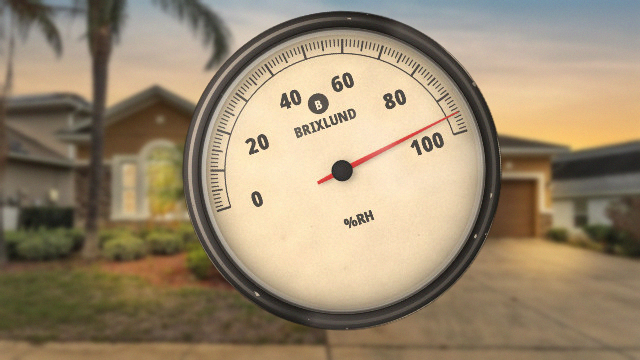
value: 95%
